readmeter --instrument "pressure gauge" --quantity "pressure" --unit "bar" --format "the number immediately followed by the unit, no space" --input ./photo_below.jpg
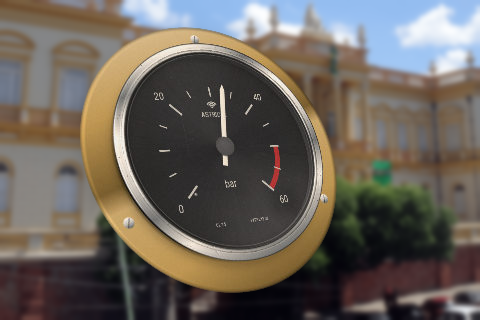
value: 32.5bar
